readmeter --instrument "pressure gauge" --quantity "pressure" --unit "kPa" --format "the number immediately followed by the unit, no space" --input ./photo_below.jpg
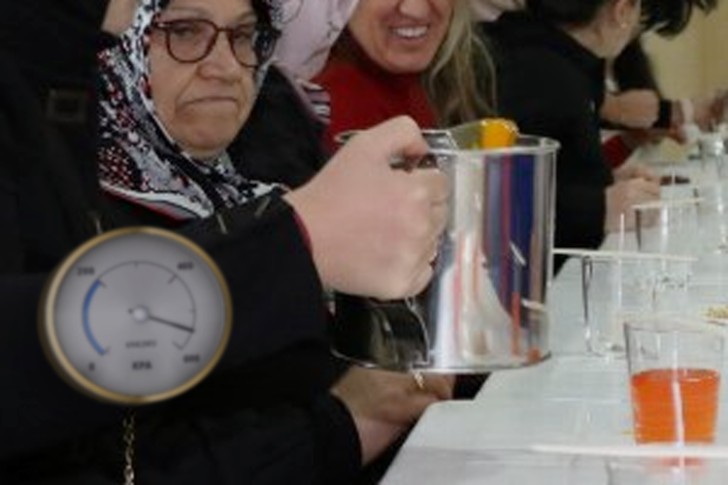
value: 550kPa
